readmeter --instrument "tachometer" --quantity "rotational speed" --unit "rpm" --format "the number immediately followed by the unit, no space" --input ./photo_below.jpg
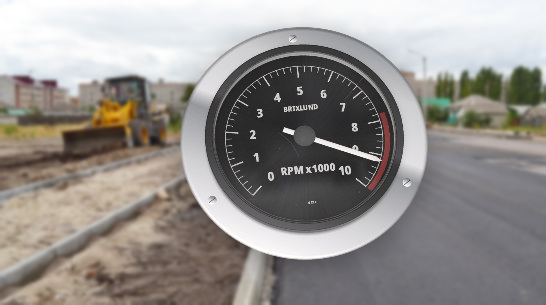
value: 9200rpm
